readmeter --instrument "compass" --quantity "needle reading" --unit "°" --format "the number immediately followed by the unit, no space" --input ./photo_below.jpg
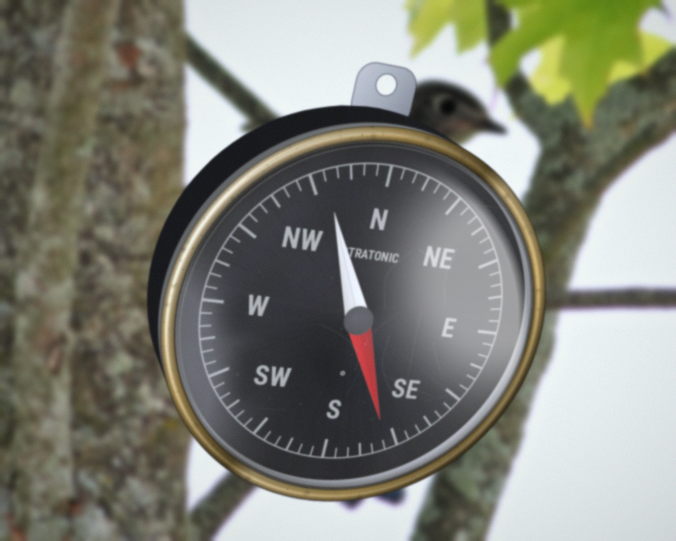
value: 155°
